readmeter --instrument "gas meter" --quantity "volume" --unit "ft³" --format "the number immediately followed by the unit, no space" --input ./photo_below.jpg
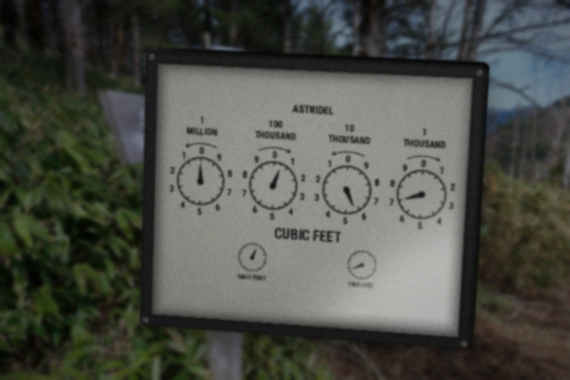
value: 5700ft³
